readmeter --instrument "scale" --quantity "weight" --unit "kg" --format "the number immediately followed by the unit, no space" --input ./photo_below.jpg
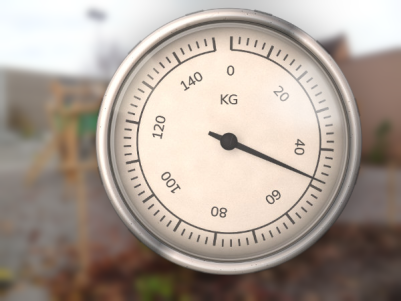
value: 48kg
